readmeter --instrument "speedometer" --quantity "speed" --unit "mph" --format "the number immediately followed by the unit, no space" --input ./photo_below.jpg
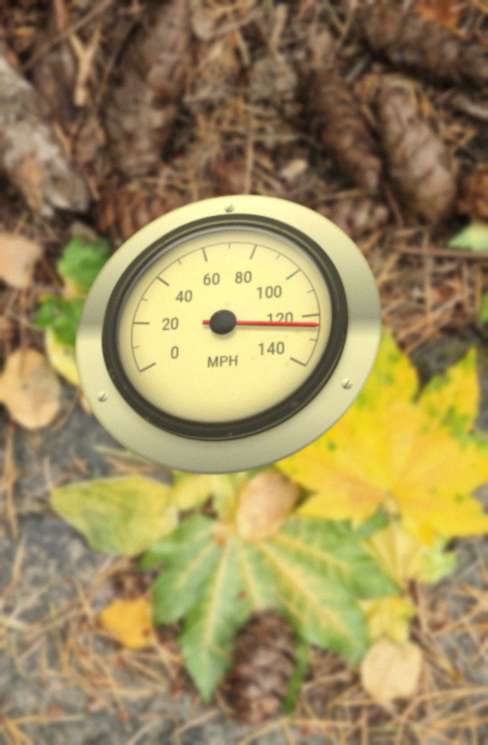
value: 125mph
